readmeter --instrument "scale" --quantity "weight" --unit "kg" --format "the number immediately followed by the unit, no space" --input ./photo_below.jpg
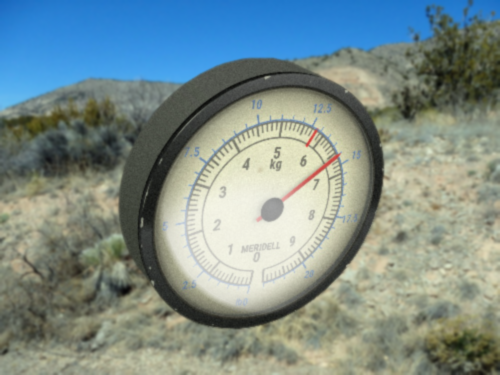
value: 6.5kg
